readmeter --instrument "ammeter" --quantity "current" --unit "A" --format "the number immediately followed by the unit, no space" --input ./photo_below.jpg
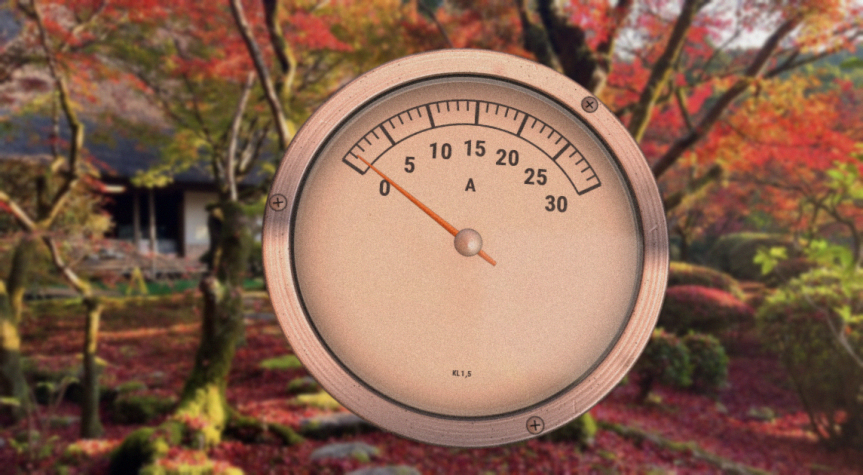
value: 1A
